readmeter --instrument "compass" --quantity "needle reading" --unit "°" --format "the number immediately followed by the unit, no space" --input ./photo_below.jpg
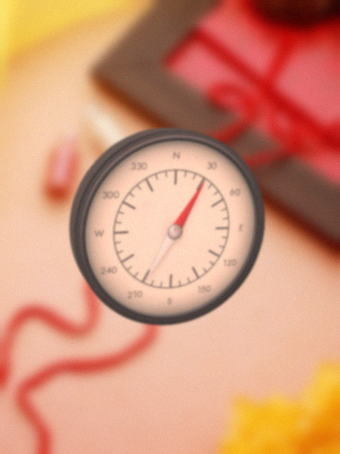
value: 30°
